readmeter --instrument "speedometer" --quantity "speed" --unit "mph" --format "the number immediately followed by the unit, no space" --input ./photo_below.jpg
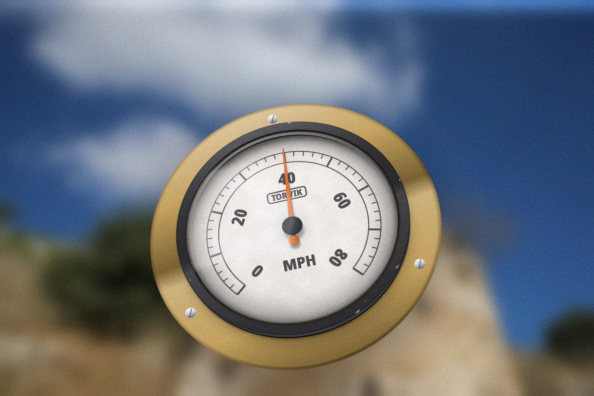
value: 40mph
